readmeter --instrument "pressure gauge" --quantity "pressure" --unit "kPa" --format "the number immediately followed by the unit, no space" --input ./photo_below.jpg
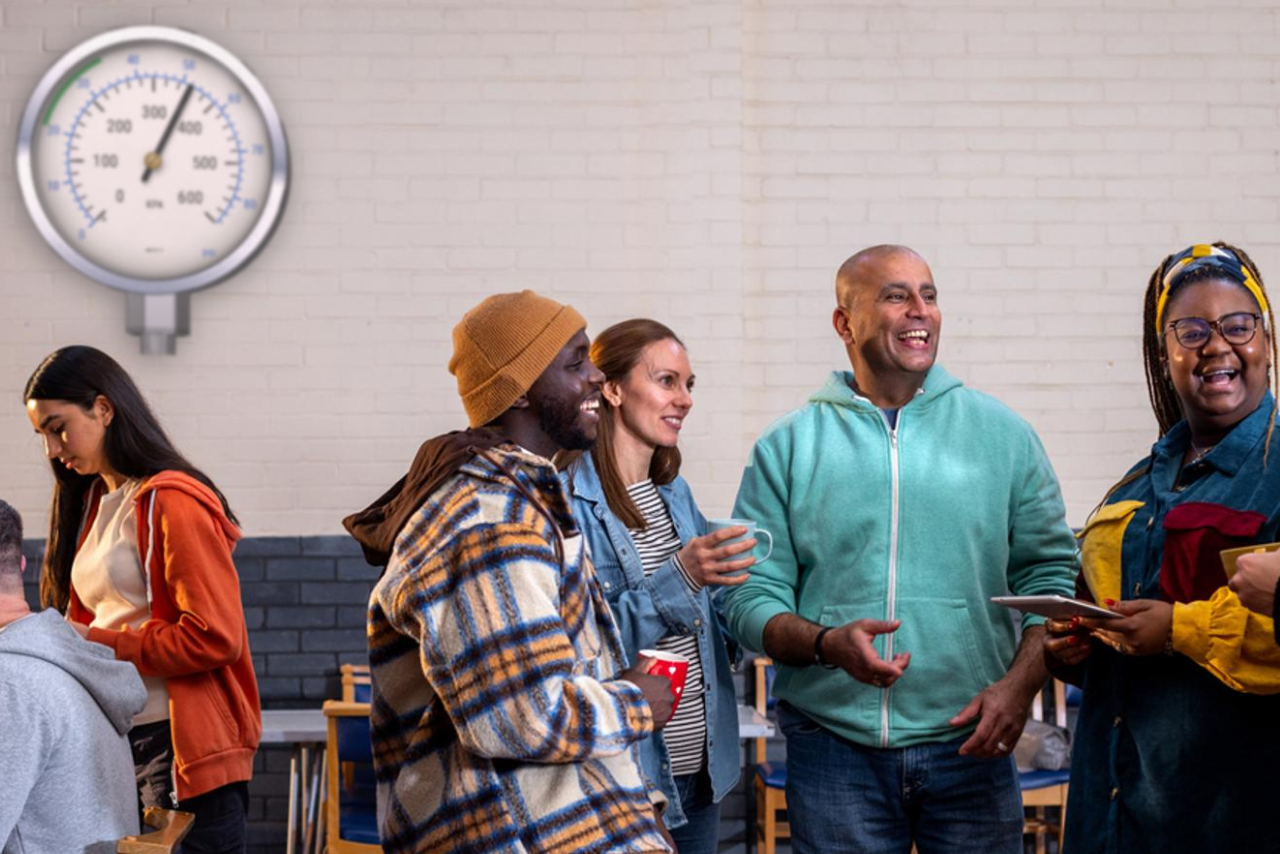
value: 360kPa
